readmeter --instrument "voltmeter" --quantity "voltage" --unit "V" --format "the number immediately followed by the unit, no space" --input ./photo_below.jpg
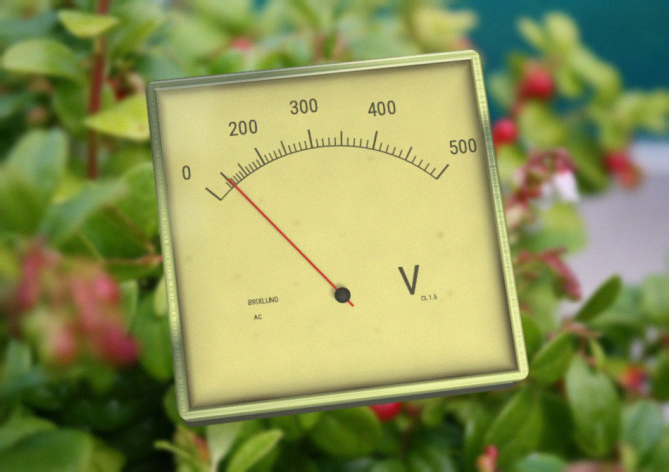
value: 100V
